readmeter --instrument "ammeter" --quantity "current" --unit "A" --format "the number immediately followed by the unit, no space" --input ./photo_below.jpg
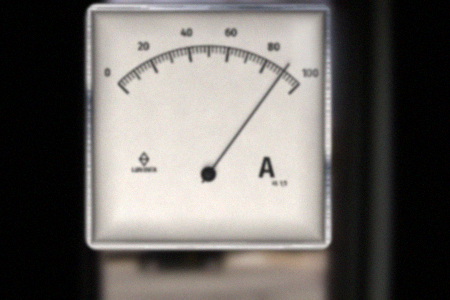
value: 90A
